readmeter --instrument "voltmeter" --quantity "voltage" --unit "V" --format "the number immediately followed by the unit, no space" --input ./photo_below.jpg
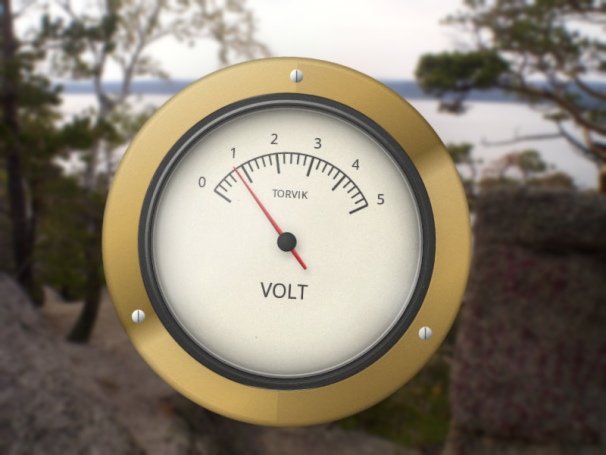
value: 0.8V
